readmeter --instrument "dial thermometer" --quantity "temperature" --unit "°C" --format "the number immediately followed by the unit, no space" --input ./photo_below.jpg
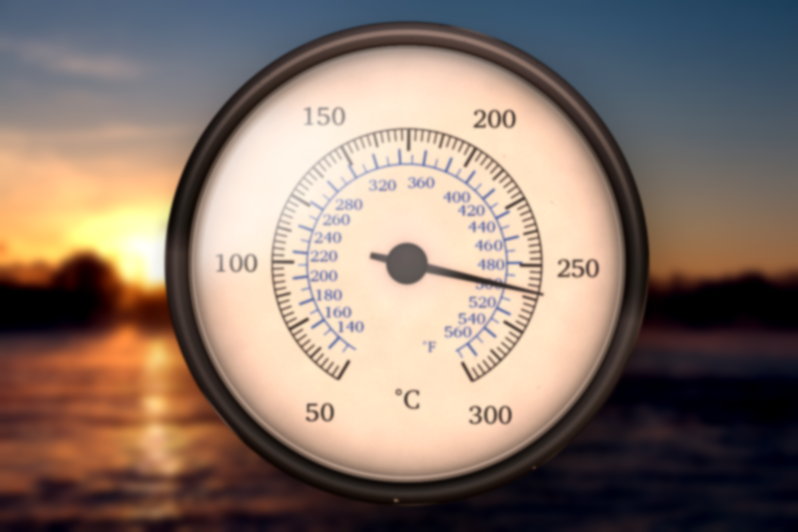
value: 260°C
